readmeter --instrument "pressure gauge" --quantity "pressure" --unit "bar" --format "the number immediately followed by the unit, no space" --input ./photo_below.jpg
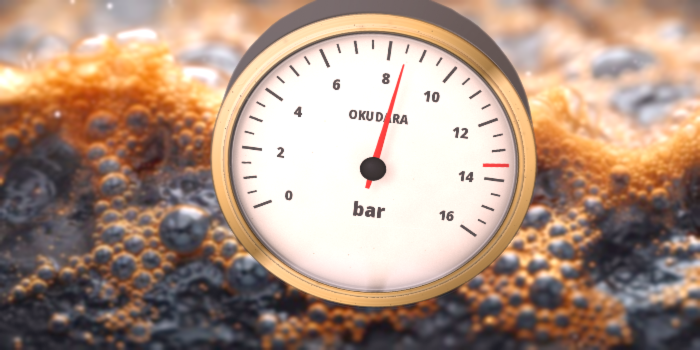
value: 8.5bar
